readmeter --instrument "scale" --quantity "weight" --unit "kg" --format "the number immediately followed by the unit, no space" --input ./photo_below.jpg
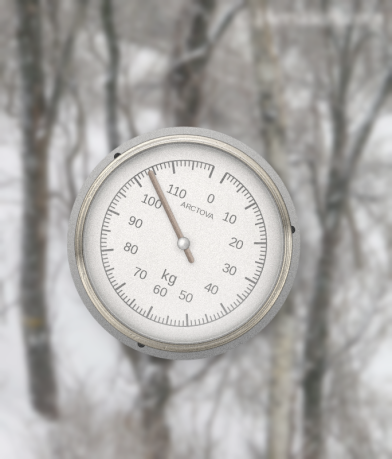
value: 104kg
